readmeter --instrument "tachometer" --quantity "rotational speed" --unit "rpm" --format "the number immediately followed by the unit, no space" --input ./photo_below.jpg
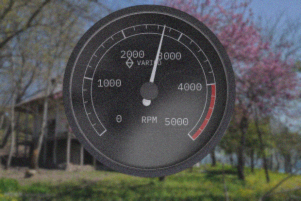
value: 2700rpm
